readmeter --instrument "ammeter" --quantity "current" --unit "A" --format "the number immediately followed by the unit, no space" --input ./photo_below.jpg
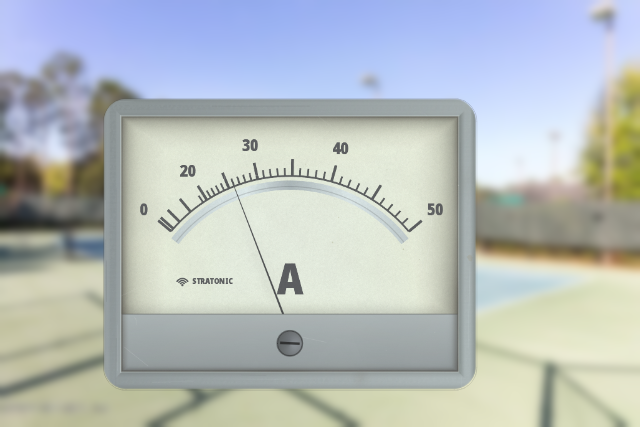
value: 26A
